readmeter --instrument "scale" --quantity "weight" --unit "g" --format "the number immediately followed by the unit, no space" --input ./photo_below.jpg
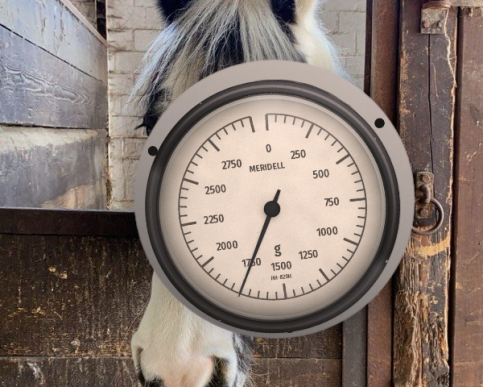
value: 1750g
